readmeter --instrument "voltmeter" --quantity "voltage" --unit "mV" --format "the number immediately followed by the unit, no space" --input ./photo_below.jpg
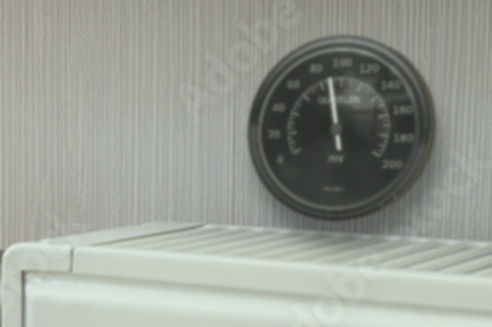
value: 90mV
